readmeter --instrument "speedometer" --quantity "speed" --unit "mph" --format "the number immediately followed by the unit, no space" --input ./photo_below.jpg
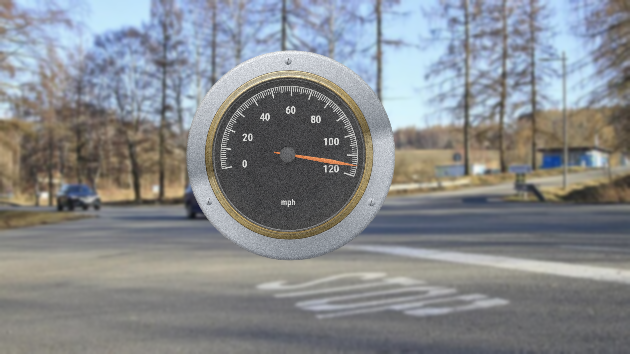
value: 115mph
